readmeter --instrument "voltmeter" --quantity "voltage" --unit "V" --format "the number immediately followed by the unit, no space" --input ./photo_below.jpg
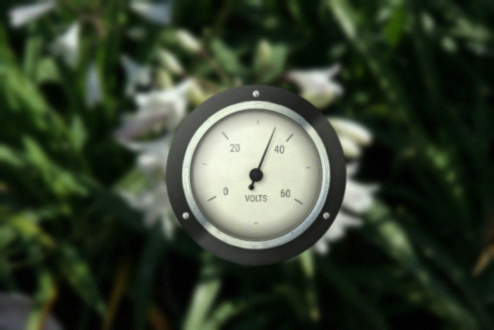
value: 35V
